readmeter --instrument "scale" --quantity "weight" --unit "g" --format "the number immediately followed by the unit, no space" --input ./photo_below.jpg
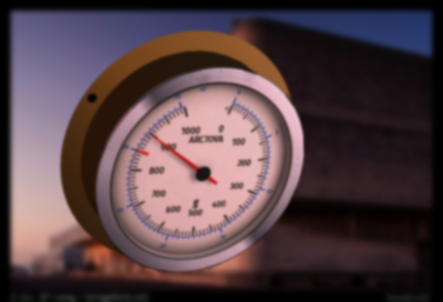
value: 900g
